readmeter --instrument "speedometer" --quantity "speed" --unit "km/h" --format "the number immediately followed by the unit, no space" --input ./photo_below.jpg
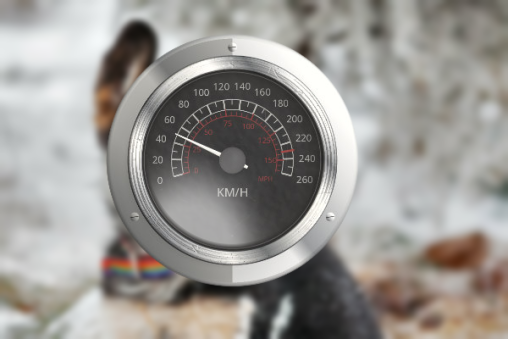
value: 50km/h
